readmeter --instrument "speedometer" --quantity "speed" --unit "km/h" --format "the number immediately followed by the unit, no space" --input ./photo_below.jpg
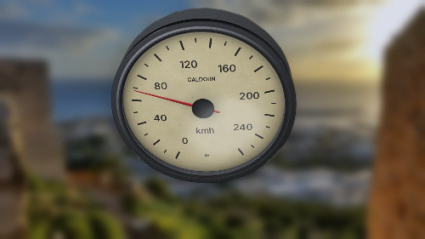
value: 70km/h
